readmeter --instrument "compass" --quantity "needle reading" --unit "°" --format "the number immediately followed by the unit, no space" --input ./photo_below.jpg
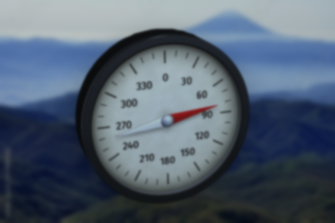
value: 80°
